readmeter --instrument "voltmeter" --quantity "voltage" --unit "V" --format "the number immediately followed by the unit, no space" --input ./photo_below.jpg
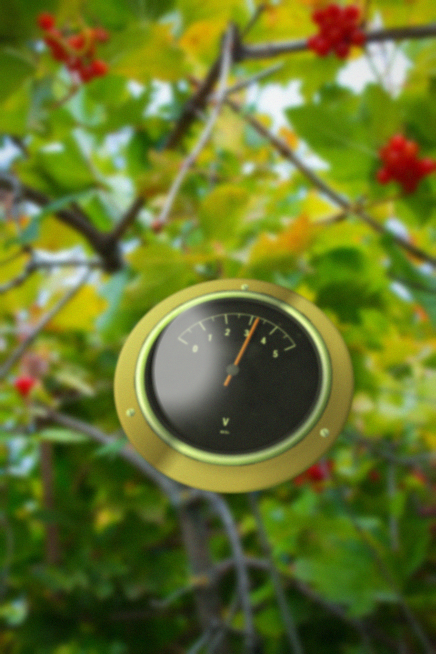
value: 3.25V
